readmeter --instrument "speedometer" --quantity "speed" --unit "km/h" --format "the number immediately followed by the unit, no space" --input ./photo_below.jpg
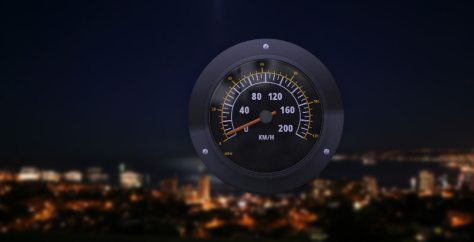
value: 5km/h
